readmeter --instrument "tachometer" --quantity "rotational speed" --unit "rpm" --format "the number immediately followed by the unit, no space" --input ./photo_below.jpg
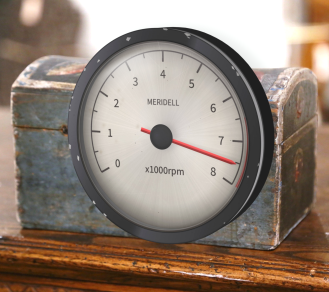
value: 7500rpm
